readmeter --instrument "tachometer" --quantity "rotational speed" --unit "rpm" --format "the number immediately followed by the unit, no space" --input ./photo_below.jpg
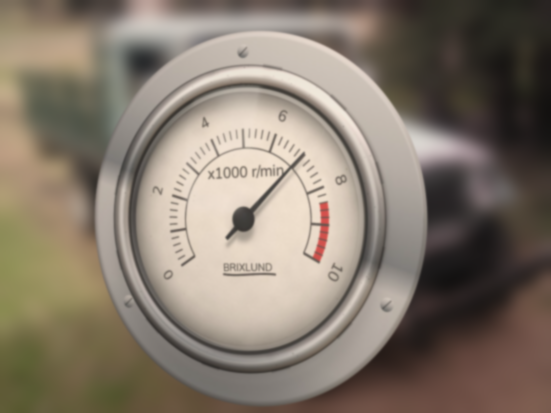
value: 7000rpm
